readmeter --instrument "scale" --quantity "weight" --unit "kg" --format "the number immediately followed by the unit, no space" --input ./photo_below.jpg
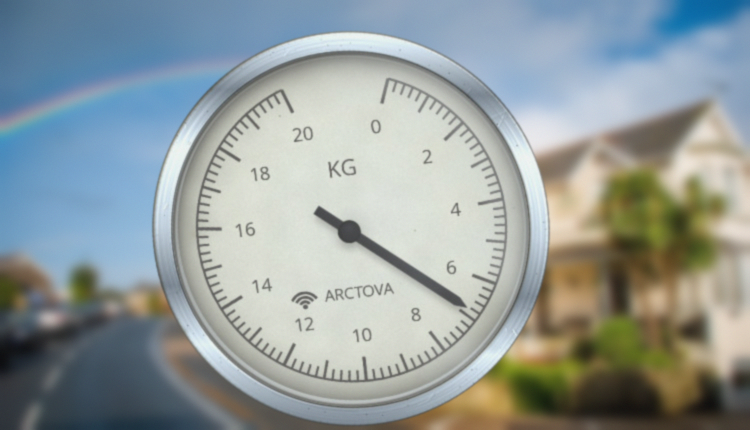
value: 6.8kg
